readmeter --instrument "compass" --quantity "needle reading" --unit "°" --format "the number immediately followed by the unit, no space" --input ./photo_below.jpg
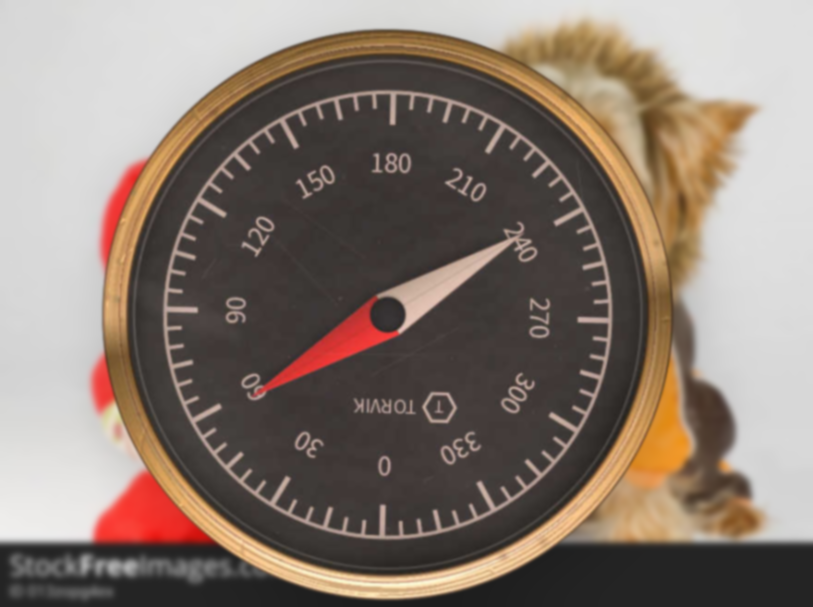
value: 57.5°
